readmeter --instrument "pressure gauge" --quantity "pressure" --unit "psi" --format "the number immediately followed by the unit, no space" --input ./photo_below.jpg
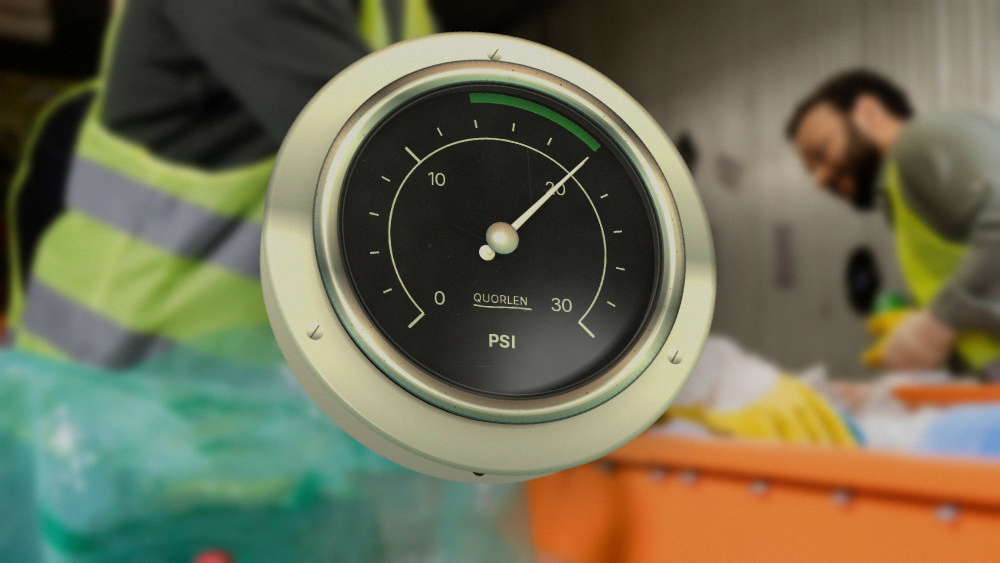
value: 20psi
